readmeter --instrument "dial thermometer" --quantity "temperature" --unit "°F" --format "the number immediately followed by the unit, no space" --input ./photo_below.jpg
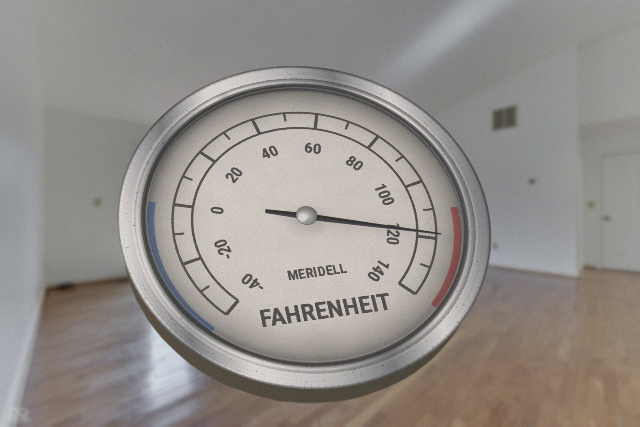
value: 120°F
